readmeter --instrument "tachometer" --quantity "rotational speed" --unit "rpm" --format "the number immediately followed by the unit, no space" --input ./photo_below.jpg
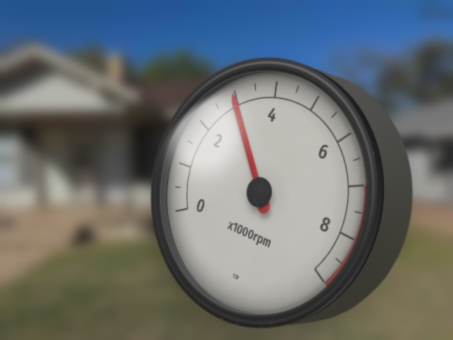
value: 3000rpm
